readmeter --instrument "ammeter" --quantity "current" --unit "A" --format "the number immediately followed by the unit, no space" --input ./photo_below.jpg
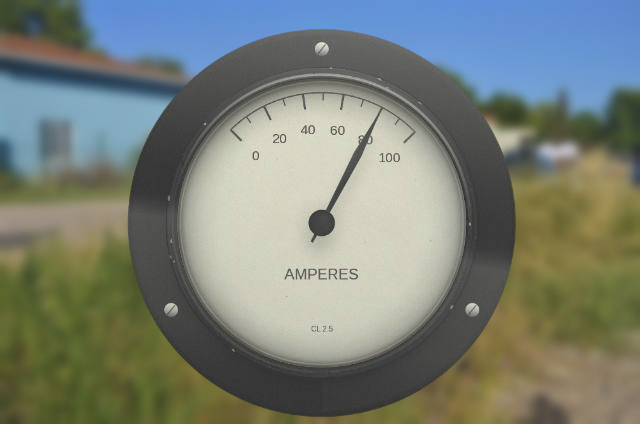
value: 80A
